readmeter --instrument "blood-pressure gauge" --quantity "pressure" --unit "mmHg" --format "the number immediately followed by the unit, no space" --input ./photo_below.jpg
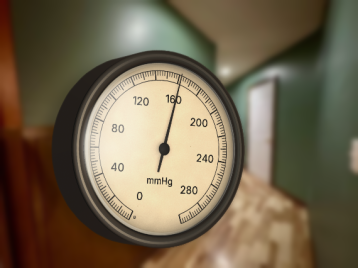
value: 160mmHg
